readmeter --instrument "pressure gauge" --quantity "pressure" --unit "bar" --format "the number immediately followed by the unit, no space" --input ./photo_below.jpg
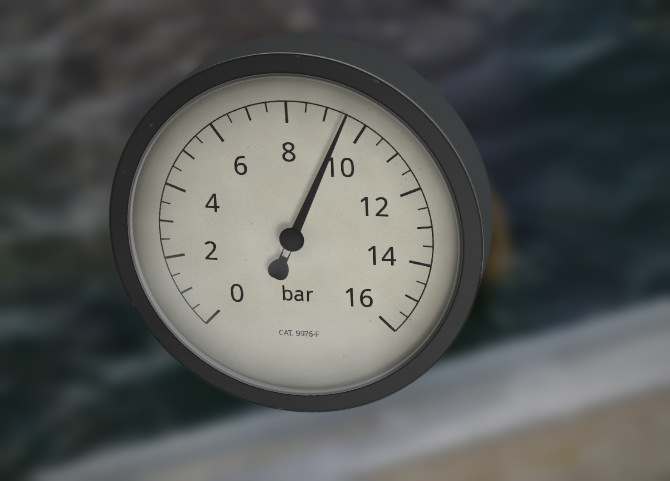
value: 9.5bar
